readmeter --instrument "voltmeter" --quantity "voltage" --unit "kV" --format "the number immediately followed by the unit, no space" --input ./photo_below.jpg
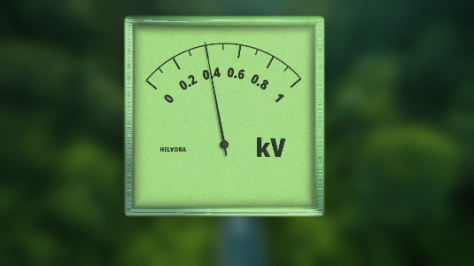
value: 0.4kV
